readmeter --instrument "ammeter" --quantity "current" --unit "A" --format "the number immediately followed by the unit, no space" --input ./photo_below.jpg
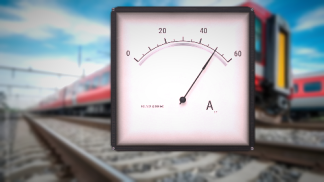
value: 50A
